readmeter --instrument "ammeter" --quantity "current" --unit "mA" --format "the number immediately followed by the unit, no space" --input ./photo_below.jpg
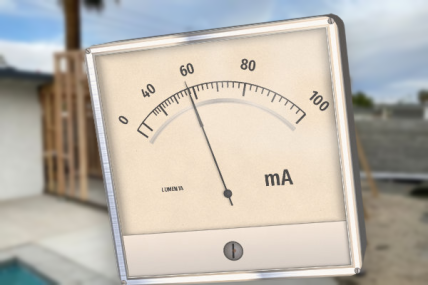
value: 58mA
